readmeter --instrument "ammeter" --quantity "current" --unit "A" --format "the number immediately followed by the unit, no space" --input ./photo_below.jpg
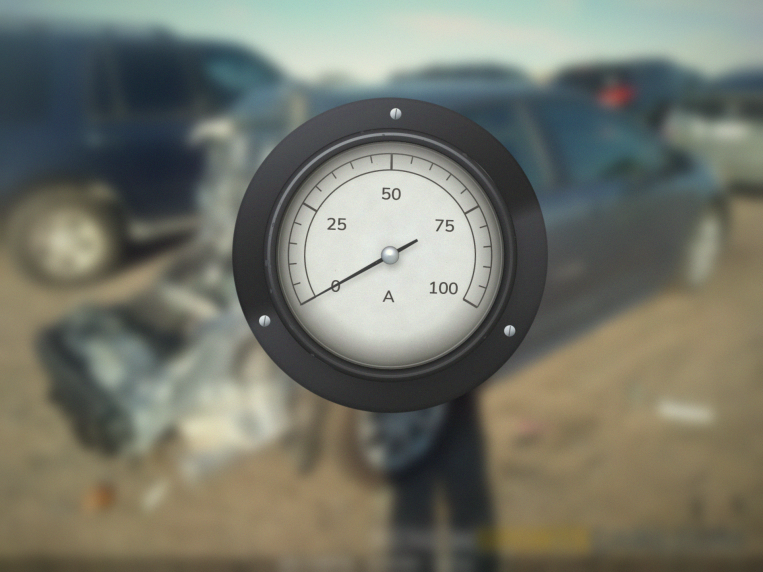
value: 0A
